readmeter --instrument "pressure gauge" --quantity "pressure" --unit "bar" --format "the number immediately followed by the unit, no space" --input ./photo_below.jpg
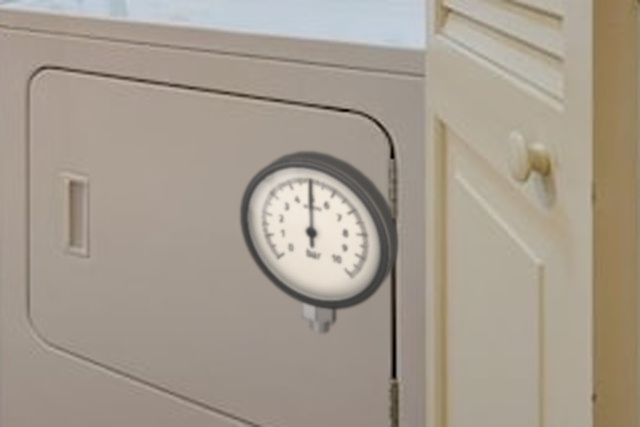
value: 5bar
